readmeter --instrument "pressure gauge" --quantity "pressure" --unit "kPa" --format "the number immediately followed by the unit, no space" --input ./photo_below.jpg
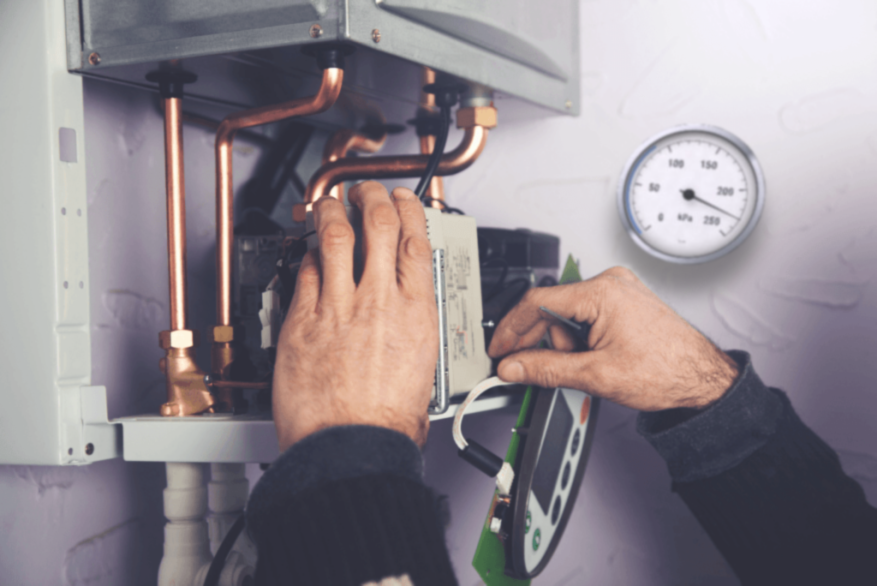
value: 230kPa
